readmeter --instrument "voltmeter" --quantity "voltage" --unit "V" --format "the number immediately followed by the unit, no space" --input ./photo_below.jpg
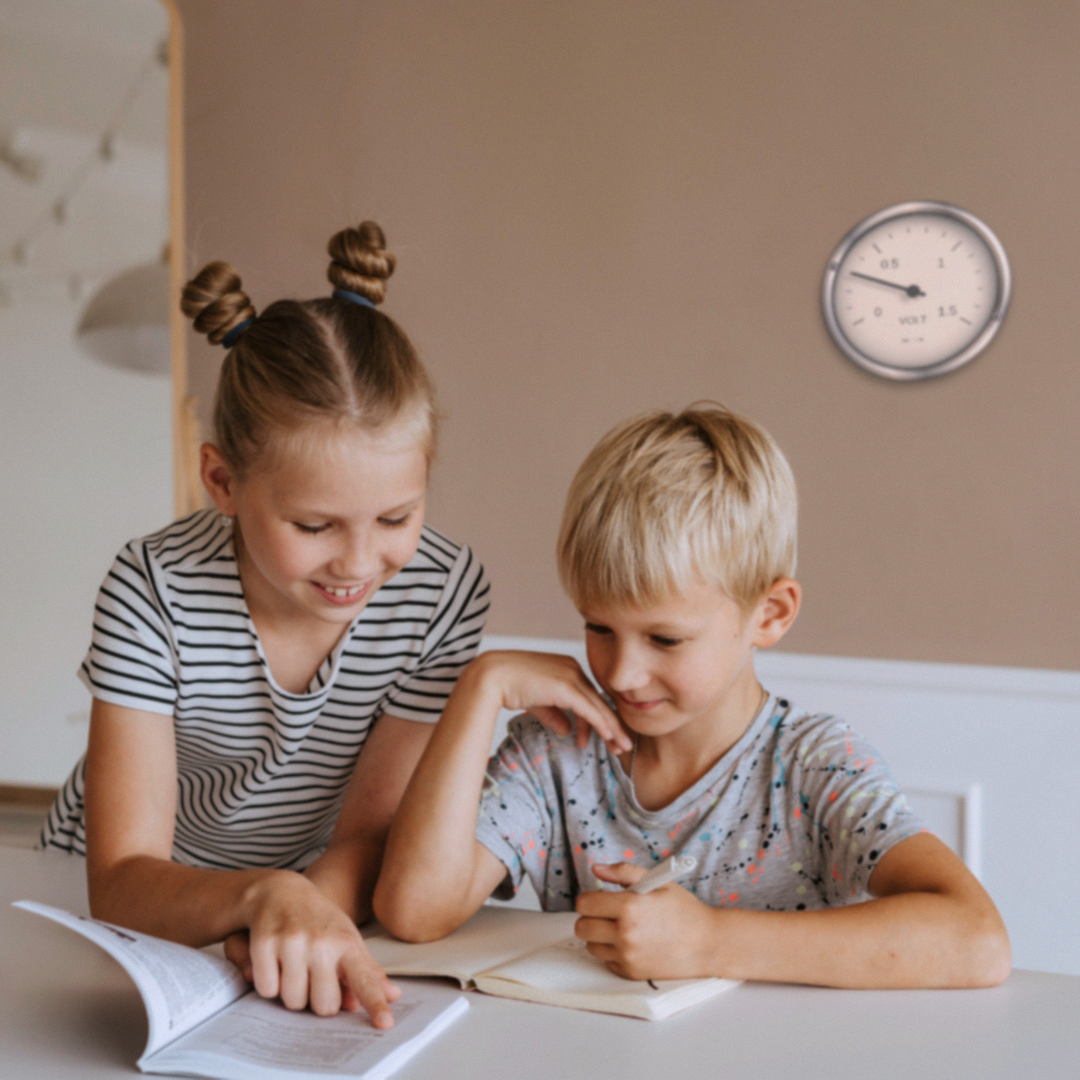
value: 0.3V
